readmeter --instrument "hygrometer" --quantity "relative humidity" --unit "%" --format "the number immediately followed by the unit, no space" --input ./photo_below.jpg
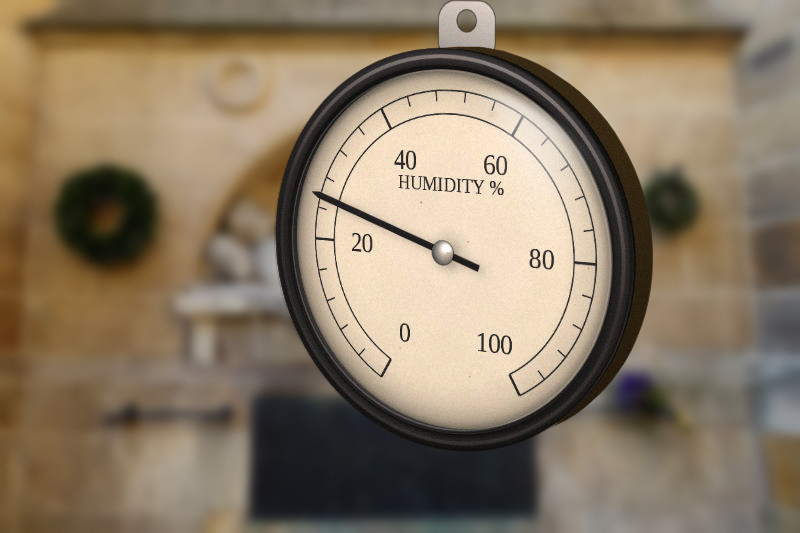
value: 26%
